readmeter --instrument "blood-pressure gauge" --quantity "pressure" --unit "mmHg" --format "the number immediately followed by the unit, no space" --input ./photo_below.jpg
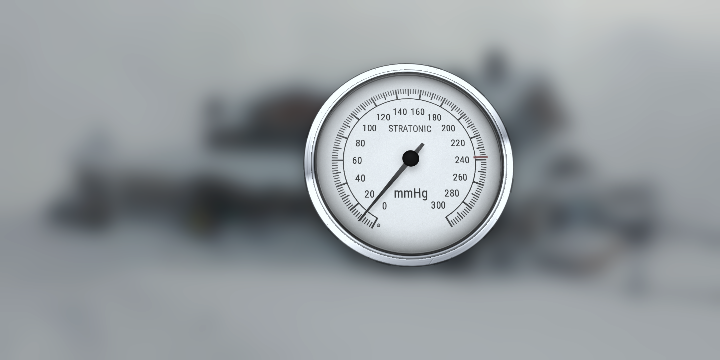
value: 10mmHg
